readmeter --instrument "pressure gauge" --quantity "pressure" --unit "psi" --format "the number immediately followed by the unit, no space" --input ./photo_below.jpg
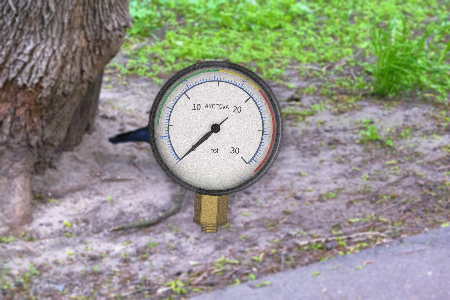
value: 0psi
